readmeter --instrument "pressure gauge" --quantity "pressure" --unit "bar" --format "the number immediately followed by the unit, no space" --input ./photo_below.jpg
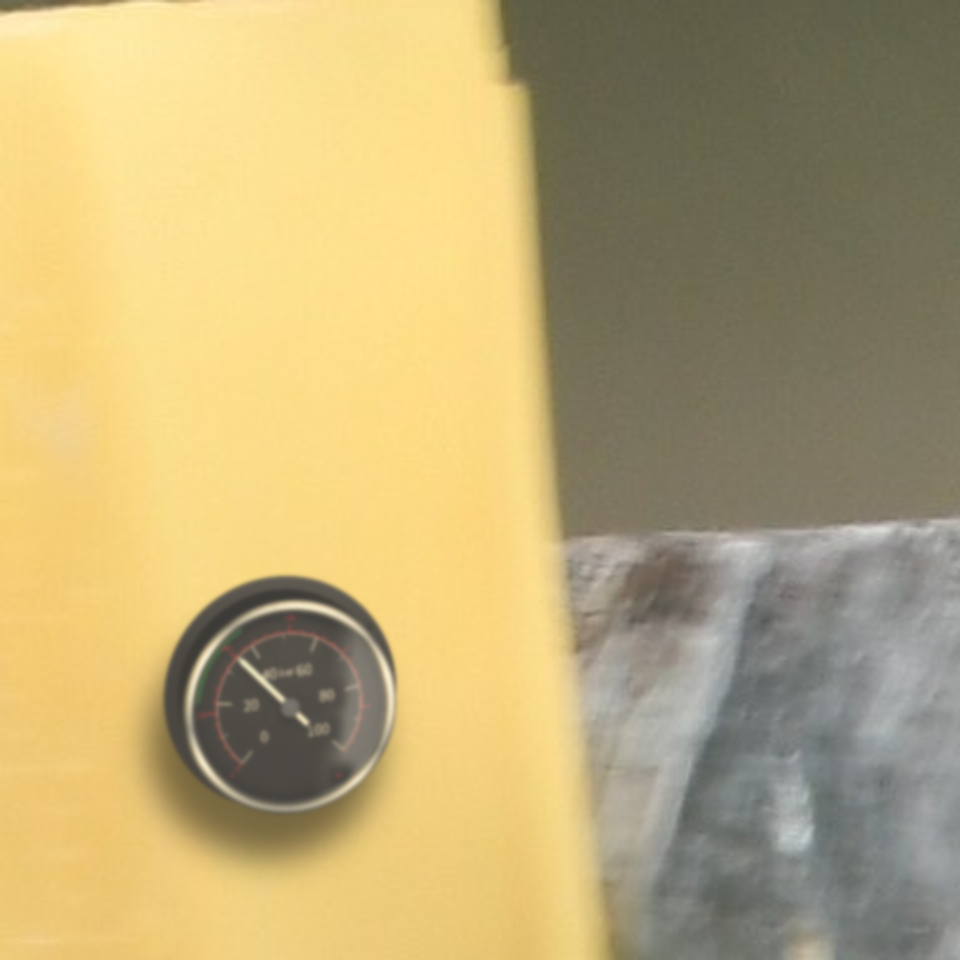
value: 35bar
